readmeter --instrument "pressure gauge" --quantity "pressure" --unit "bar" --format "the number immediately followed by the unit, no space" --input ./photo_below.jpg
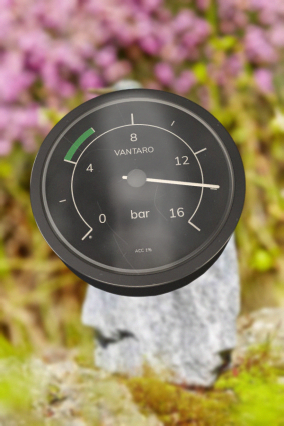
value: 14bar
